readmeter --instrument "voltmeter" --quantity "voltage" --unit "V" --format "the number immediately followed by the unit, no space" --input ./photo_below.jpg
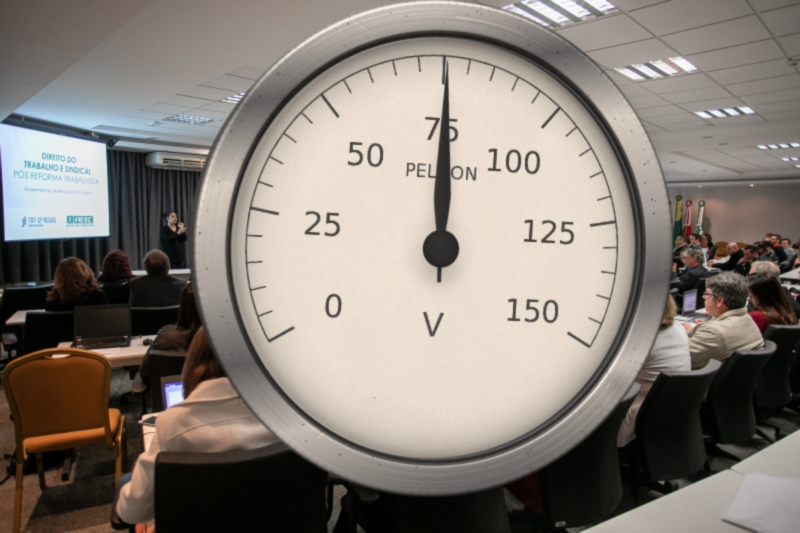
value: 75V
